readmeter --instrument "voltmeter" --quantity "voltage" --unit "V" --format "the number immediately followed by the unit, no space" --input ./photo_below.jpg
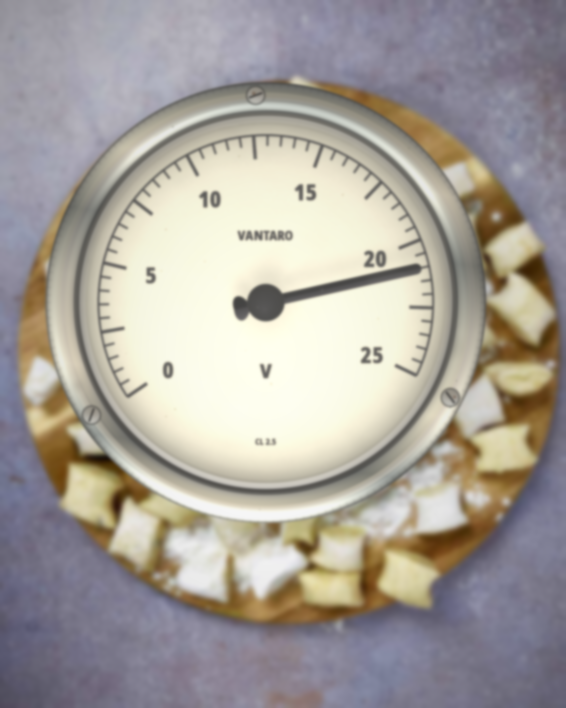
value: 21V
